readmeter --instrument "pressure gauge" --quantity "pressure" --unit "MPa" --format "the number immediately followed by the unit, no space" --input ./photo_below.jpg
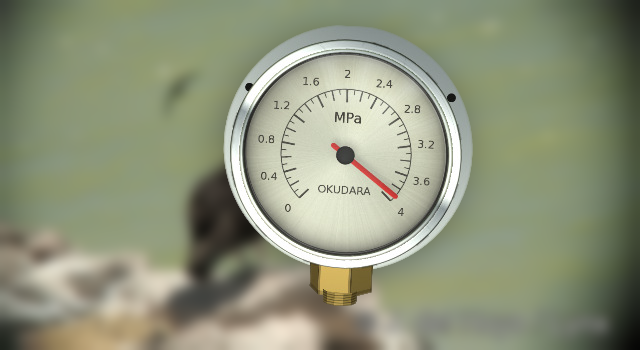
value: 3.9MPa
